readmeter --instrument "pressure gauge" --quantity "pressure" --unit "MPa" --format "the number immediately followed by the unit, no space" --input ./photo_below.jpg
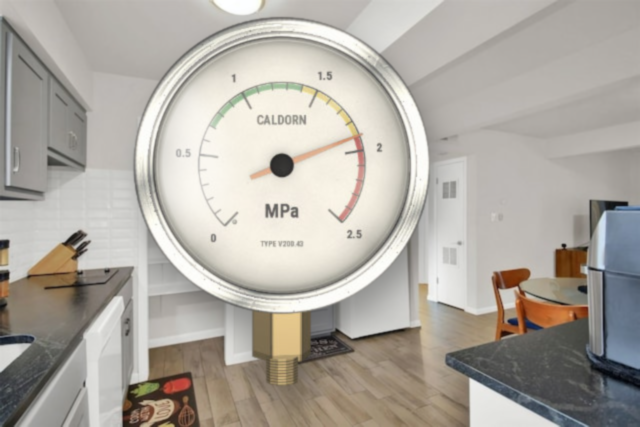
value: 1.9MPa
